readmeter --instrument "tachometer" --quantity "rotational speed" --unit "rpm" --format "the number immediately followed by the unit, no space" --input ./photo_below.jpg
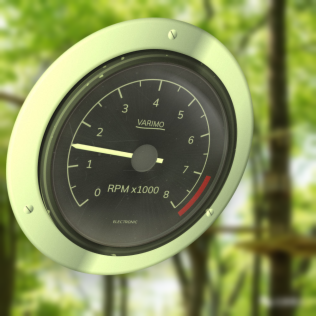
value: 1500rpm
